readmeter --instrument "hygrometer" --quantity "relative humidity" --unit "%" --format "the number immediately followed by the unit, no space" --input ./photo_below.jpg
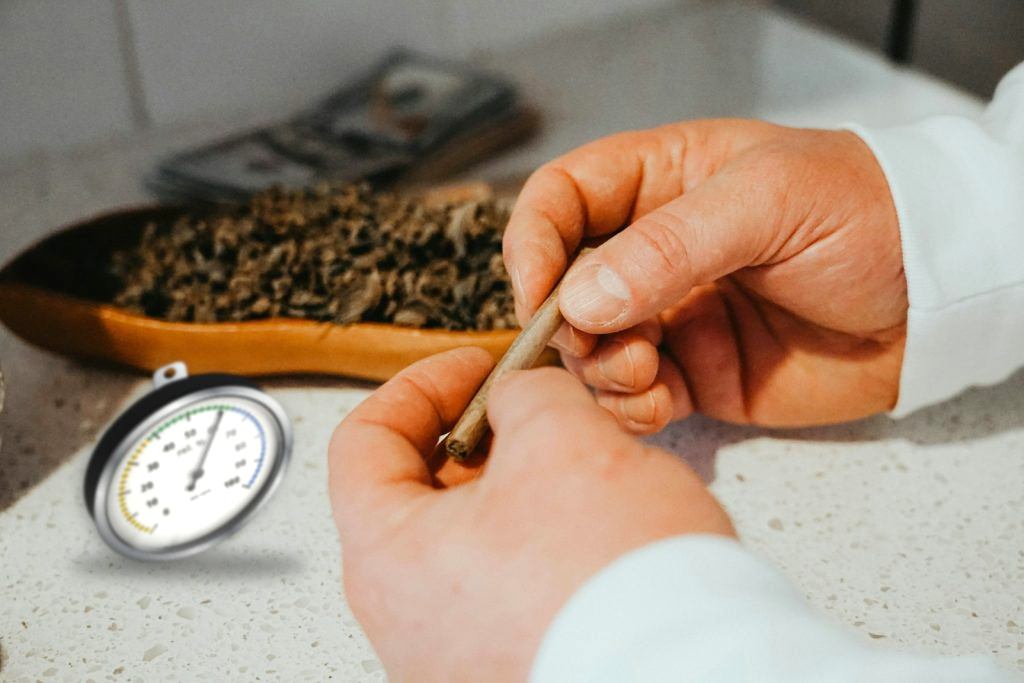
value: 60%
